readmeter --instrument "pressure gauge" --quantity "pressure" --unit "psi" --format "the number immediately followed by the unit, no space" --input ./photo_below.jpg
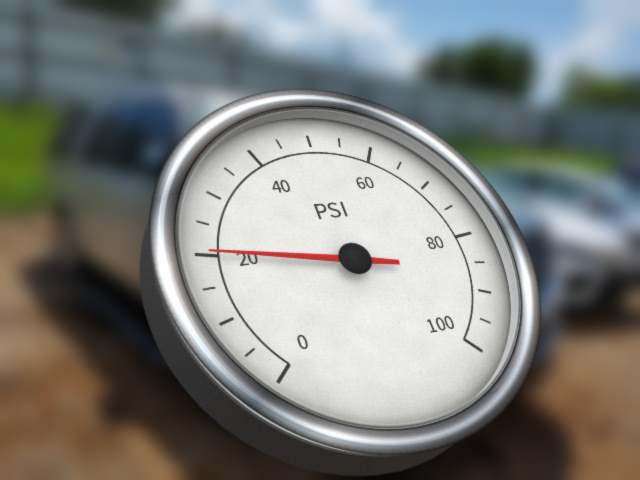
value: 20psi
